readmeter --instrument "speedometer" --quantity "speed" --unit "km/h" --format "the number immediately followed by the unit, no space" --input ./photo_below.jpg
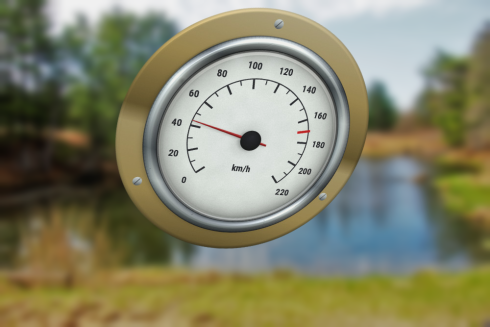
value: 45km/h
